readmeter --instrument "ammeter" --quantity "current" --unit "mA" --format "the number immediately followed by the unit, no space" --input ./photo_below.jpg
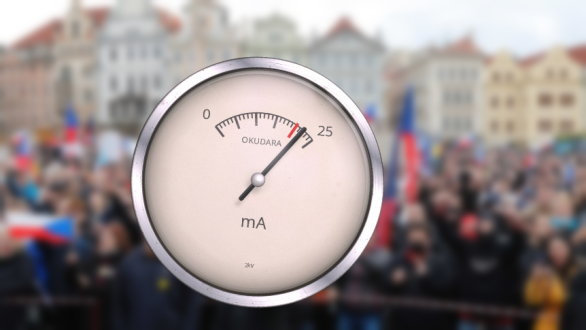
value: 22mA
